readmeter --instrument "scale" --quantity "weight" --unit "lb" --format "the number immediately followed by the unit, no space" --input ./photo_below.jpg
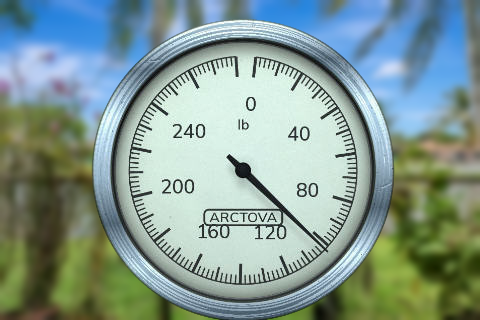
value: 102lb
